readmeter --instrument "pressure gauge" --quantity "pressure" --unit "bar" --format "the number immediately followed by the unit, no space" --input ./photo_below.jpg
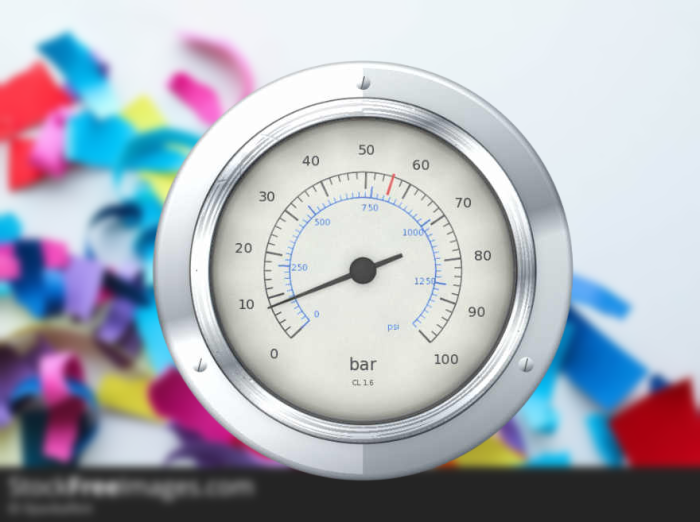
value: 8bar
